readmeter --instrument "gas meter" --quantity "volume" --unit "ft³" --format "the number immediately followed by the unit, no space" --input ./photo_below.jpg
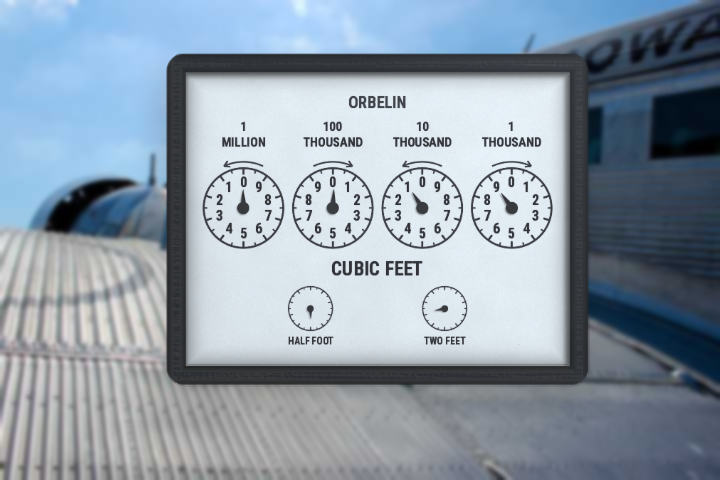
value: 900ft³
